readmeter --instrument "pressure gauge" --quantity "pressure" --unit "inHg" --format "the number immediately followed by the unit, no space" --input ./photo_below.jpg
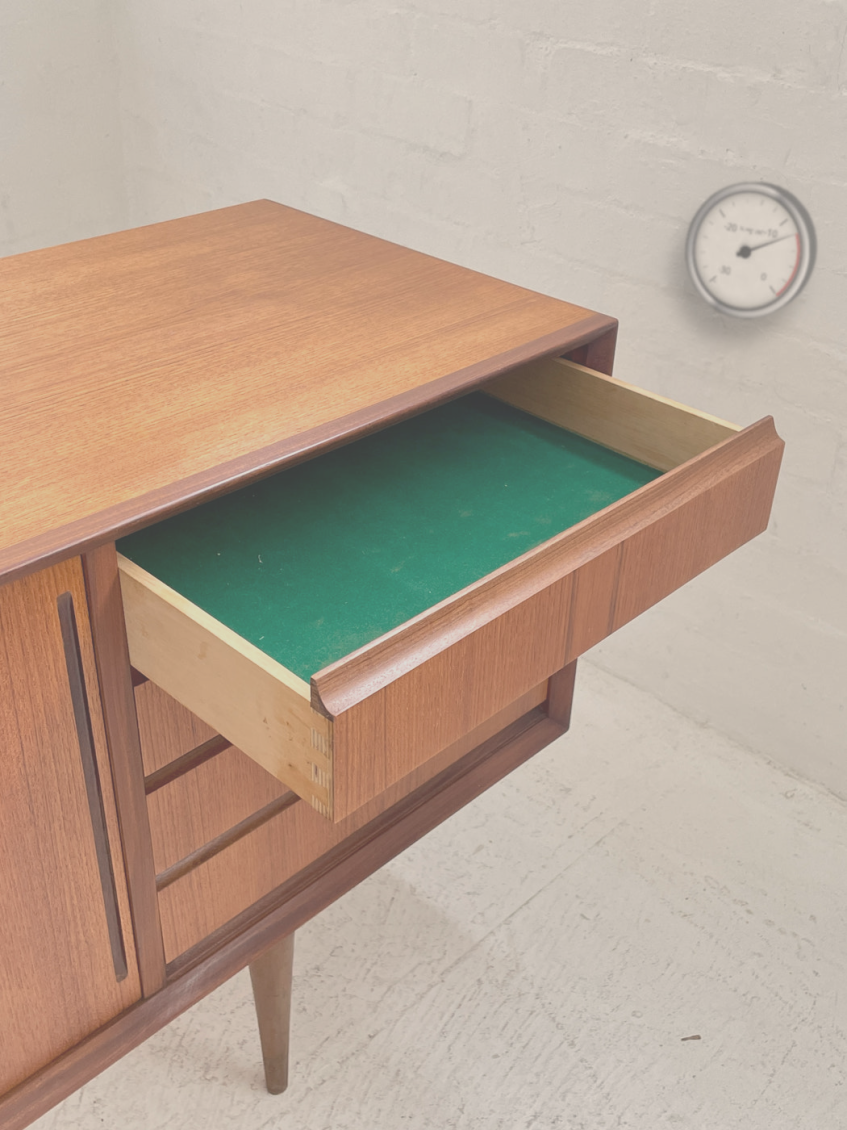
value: -8inHg
